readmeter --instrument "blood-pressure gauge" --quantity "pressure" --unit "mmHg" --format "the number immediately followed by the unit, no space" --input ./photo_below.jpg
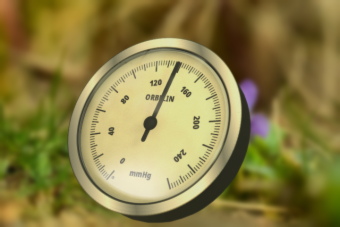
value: 140mmHg
